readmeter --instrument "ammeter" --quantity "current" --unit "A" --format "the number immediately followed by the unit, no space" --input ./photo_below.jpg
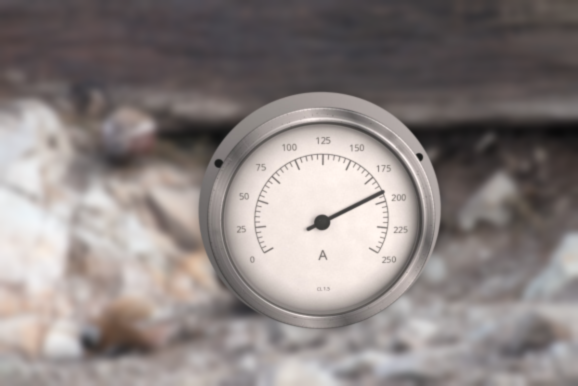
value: 190A
